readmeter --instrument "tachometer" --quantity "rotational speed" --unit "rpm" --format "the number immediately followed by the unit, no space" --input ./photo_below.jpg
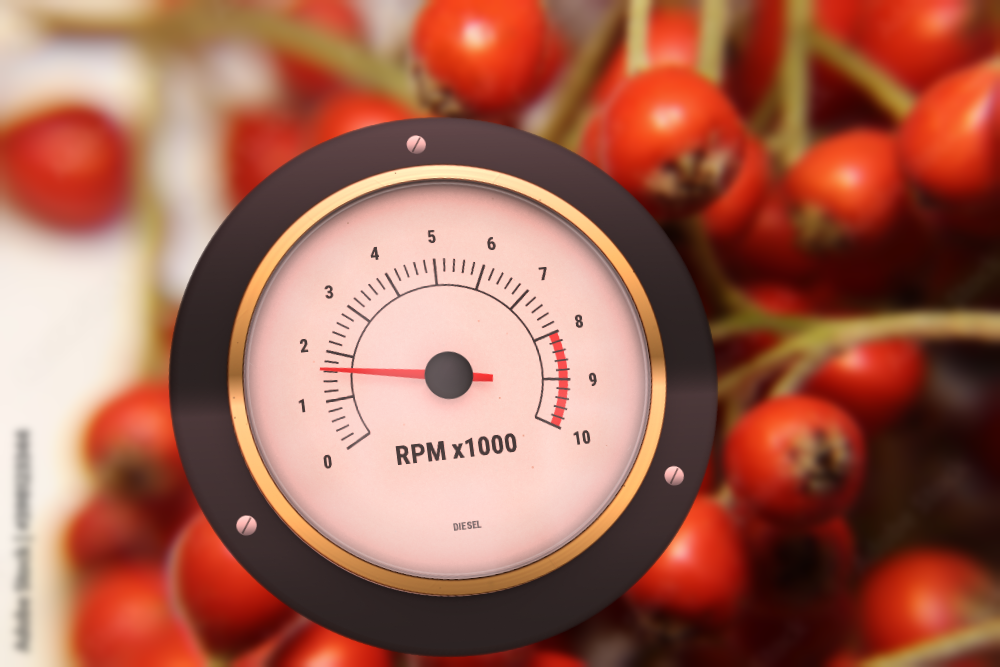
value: 1600rpm
